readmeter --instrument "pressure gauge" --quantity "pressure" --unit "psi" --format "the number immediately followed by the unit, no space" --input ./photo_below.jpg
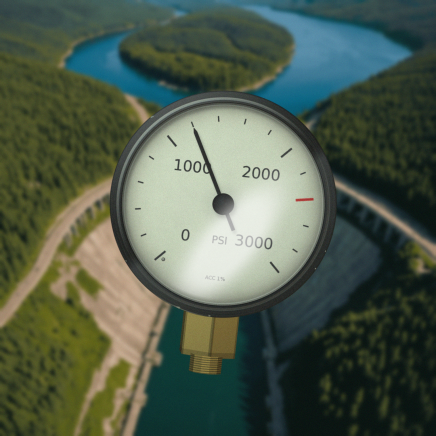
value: 1200psi
